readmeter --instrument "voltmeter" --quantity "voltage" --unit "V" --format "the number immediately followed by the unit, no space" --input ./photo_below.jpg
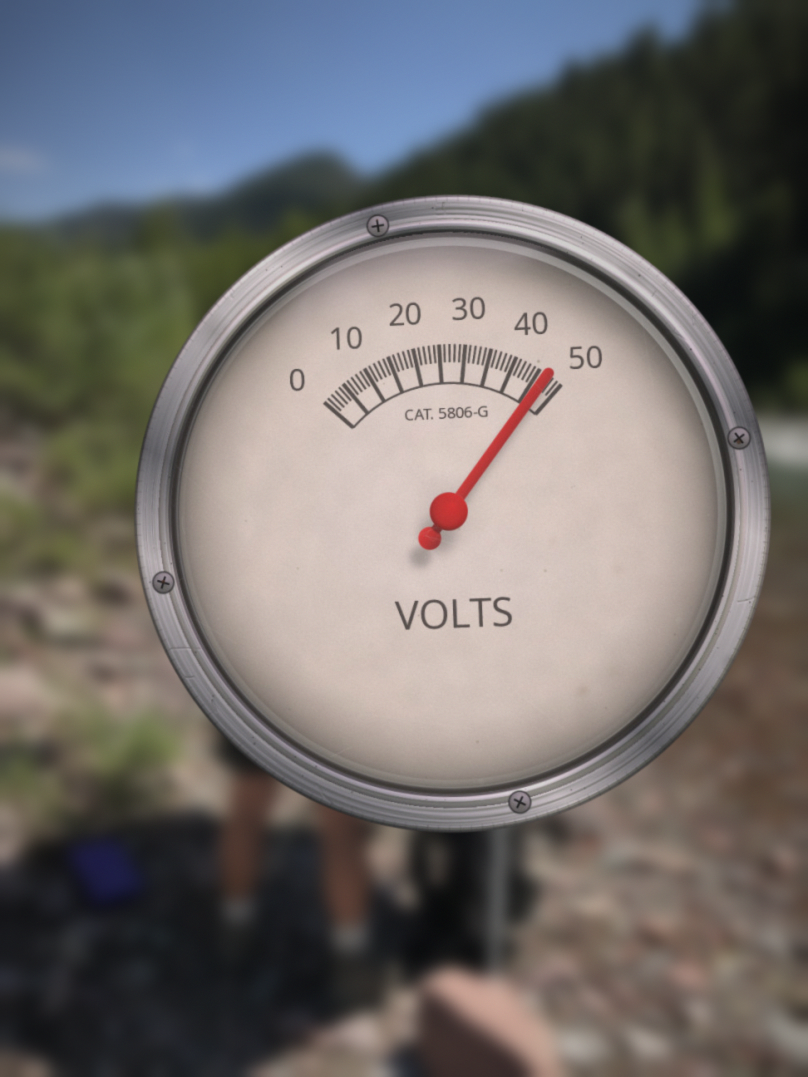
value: 47V
